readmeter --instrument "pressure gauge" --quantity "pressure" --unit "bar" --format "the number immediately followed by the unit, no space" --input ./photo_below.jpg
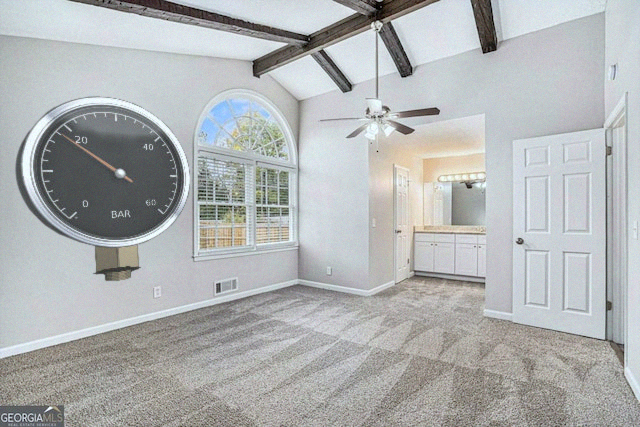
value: 18bar
